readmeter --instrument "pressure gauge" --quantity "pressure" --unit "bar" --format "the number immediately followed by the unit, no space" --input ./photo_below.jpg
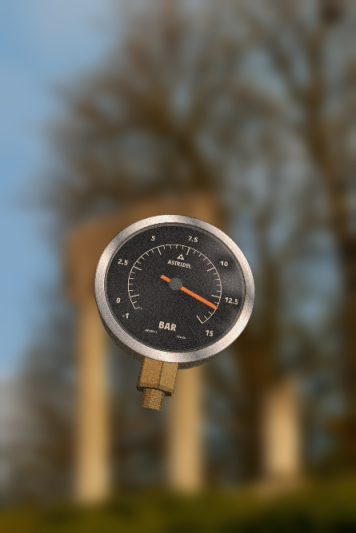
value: 13.5bar
